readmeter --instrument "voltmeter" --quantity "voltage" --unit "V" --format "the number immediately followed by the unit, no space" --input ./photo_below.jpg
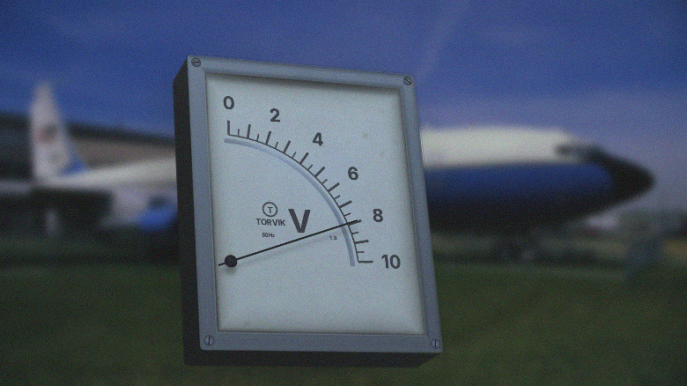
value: 8V
